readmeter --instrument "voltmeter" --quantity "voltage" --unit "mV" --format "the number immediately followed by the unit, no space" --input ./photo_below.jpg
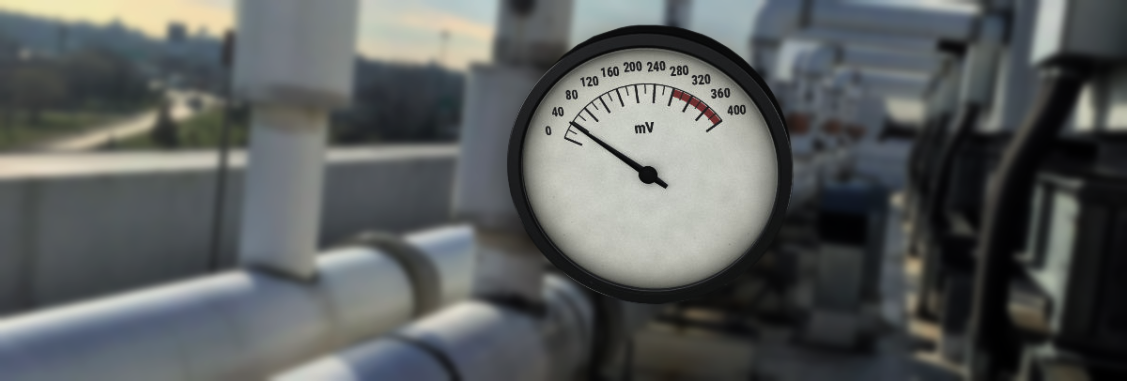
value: 40mV
